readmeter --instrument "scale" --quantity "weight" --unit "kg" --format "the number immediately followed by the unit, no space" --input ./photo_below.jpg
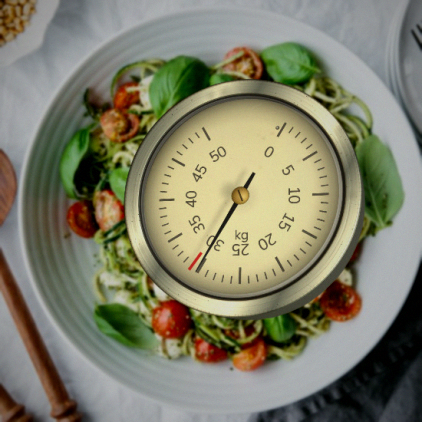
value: 30kg
